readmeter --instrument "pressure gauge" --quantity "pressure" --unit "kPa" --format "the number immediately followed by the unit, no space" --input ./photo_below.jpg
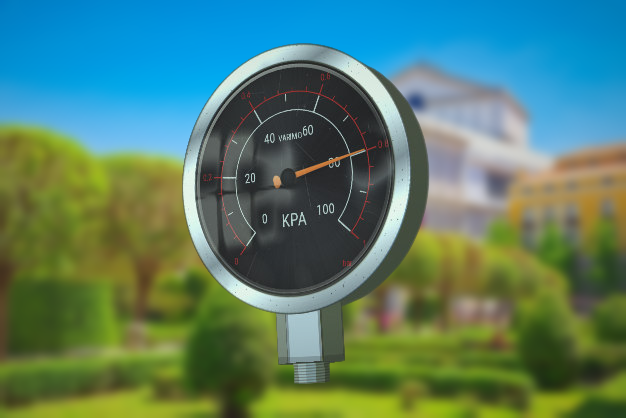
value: 80kPa
